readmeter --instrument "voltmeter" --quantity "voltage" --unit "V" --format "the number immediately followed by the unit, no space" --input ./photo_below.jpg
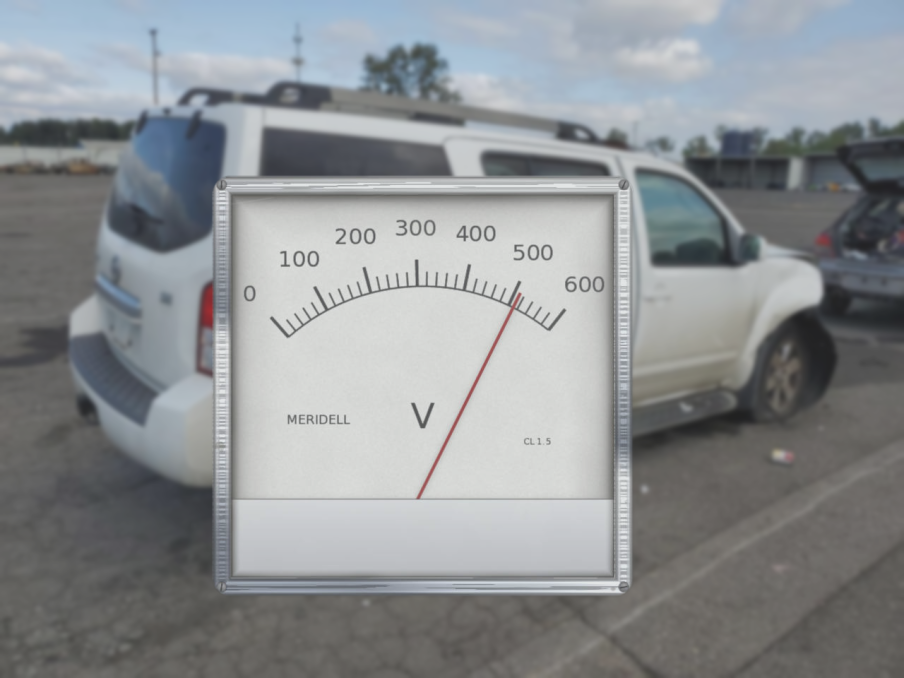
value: 510V
